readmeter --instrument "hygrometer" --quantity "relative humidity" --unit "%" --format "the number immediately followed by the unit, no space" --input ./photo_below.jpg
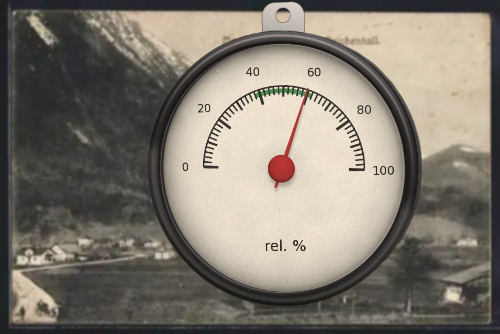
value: 60%
